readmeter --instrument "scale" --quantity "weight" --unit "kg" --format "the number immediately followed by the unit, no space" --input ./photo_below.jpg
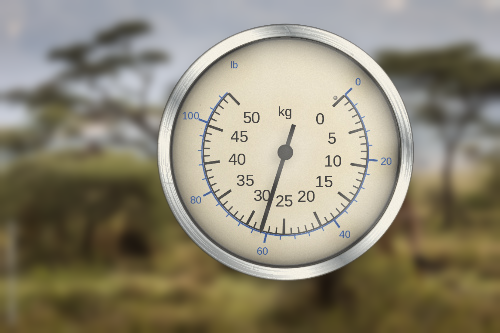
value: 28kg
